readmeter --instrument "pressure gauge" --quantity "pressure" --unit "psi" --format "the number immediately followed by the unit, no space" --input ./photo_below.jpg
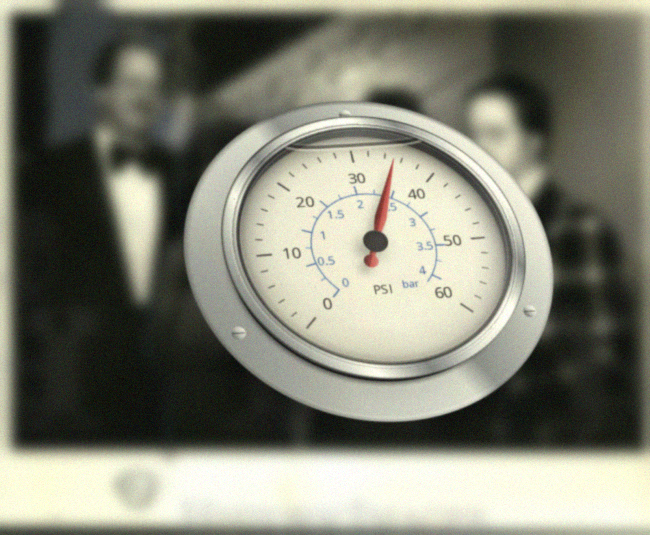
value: 35psi
